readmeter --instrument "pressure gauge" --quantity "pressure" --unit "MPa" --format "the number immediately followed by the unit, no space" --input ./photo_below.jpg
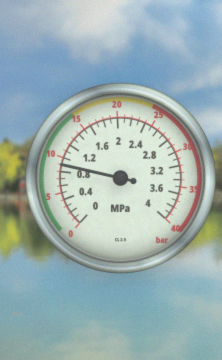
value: 0.9MPa
